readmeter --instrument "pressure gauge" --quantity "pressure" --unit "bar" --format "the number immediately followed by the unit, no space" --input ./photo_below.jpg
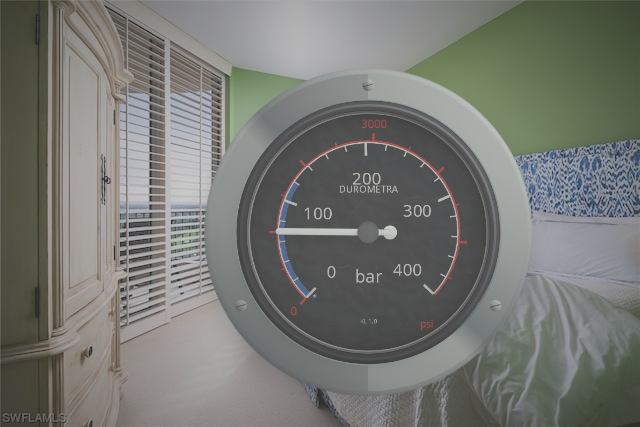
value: 70bar
